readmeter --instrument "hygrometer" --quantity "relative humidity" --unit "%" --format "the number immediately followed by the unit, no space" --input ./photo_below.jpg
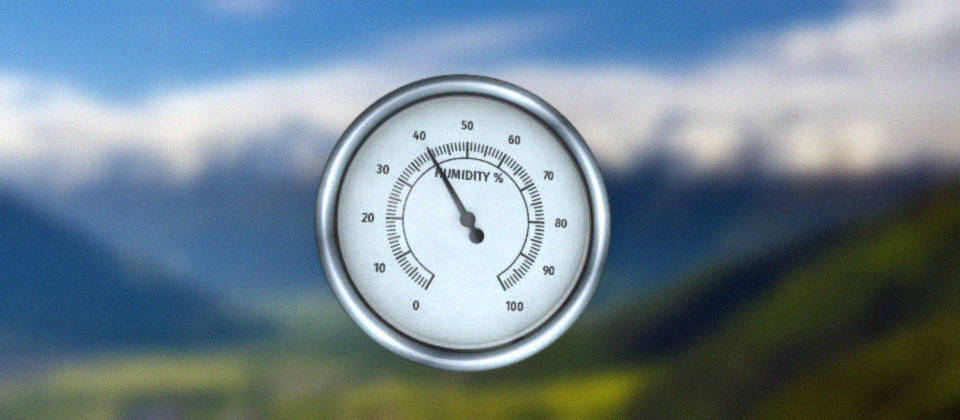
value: 40%
